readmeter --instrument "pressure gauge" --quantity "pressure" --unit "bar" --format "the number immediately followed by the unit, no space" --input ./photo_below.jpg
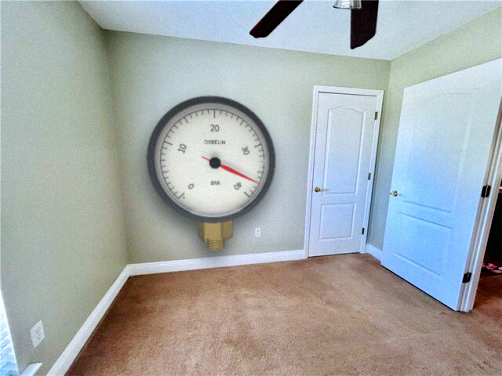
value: 37bar
